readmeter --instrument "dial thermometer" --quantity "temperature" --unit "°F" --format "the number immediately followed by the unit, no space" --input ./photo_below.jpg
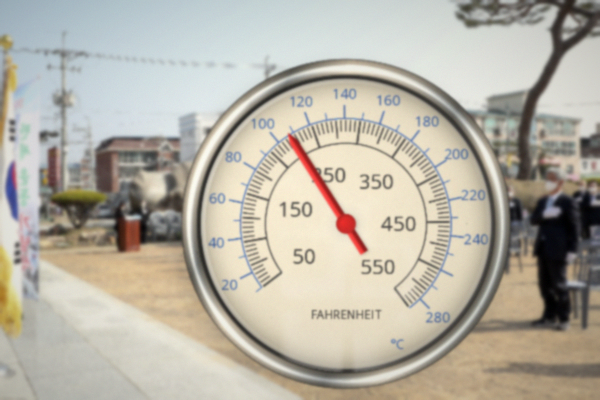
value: 225°F
